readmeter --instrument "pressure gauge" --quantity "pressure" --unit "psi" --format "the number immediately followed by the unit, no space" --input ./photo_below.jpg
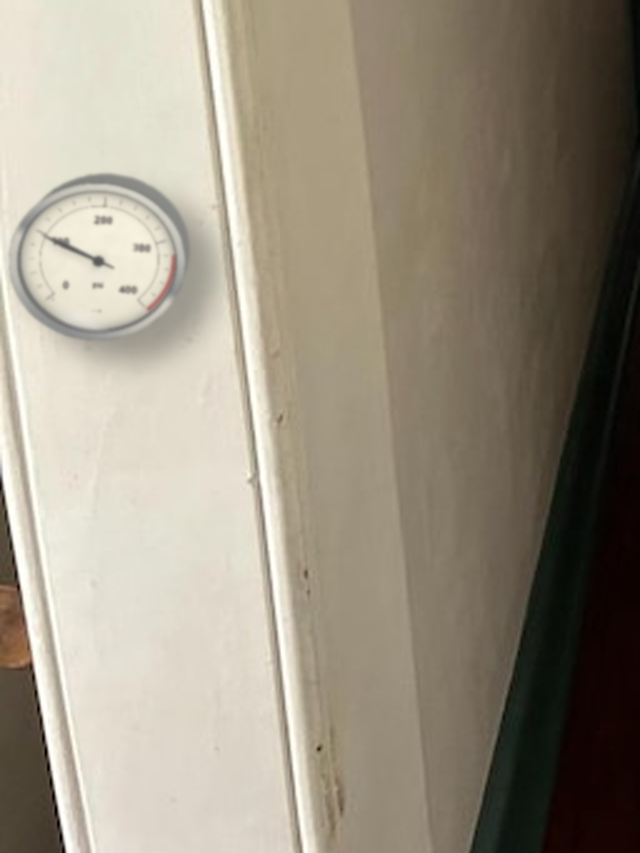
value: 100psi
